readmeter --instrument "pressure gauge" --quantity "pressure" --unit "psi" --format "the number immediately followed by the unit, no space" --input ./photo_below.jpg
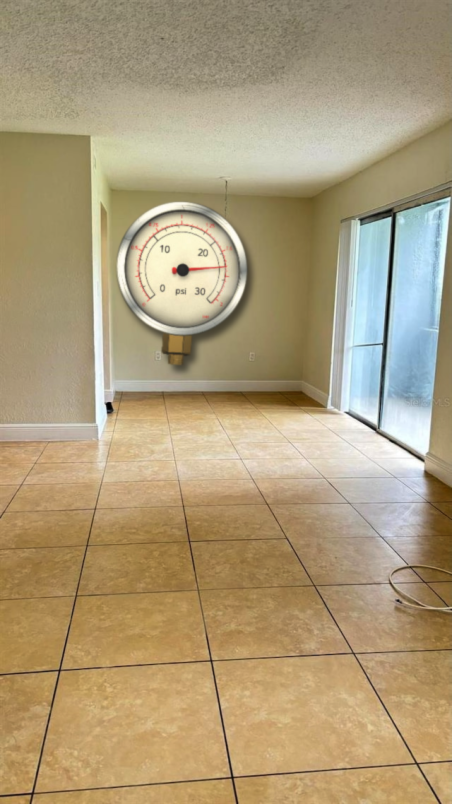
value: 24psi
